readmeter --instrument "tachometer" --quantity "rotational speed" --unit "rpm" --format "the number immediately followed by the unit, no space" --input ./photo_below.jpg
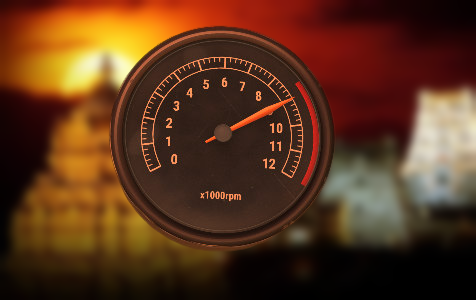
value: 9000rpm
